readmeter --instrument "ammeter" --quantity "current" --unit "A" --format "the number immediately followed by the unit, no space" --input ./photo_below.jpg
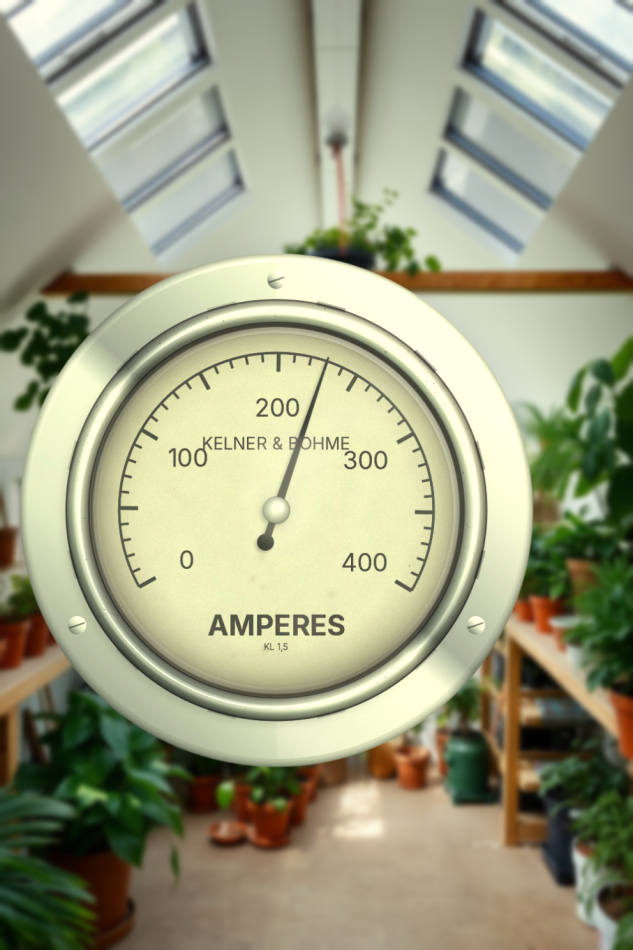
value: 230A
